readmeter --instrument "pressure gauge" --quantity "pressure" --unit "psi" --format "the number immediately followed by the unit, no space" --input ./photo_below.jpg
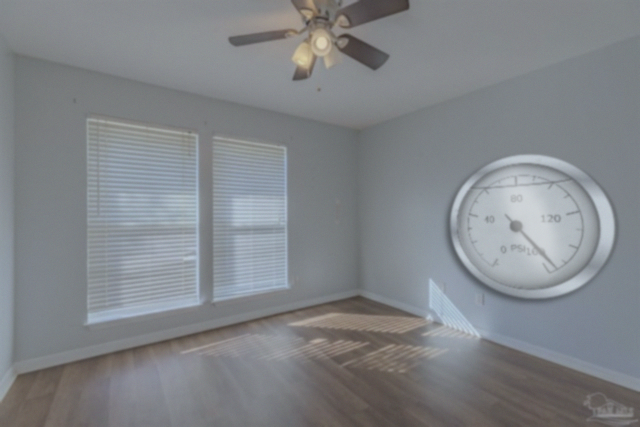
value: 155psi
